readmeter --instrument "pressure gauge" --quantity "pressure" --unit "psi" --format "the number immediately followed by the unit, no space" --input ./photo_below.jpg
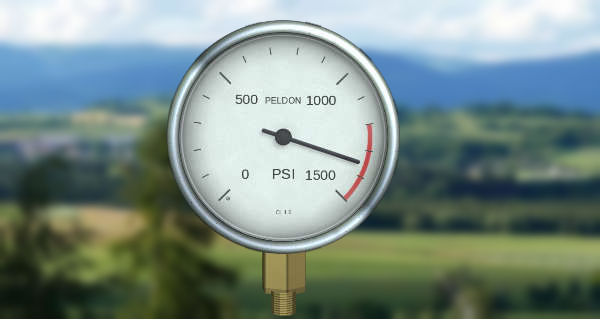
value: 1350psi
